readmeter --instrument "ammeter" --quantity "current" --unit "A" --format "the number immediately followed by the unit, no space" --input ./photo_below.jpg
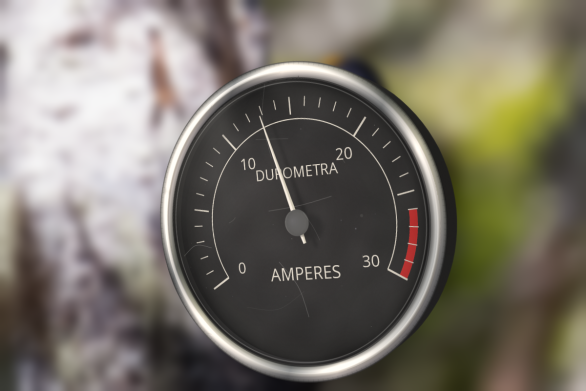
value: 13A
